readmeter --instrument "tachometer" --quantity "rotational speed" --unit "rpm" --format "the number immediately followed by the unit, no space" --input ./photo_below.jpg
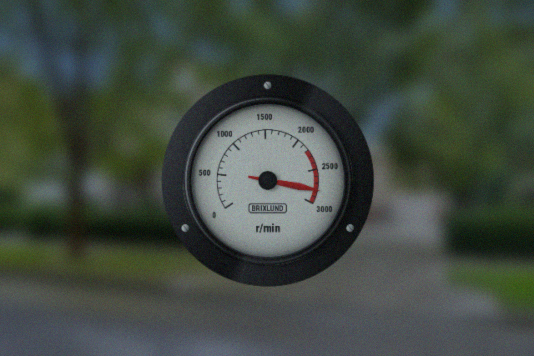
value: 2800rpm
